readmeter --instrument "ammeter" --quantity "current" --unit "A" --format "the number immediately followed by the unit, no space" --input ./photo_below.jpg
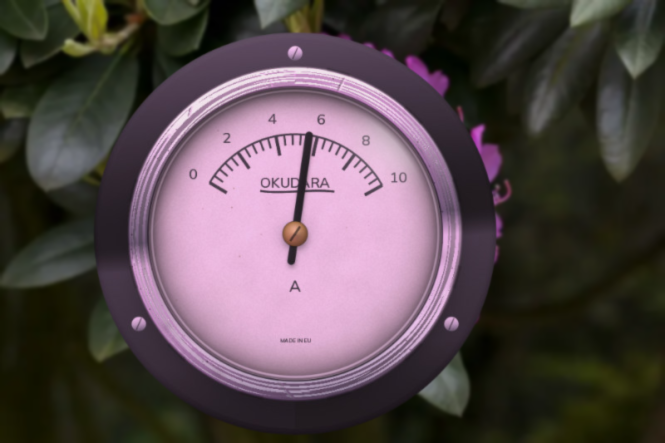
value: 5.6A
